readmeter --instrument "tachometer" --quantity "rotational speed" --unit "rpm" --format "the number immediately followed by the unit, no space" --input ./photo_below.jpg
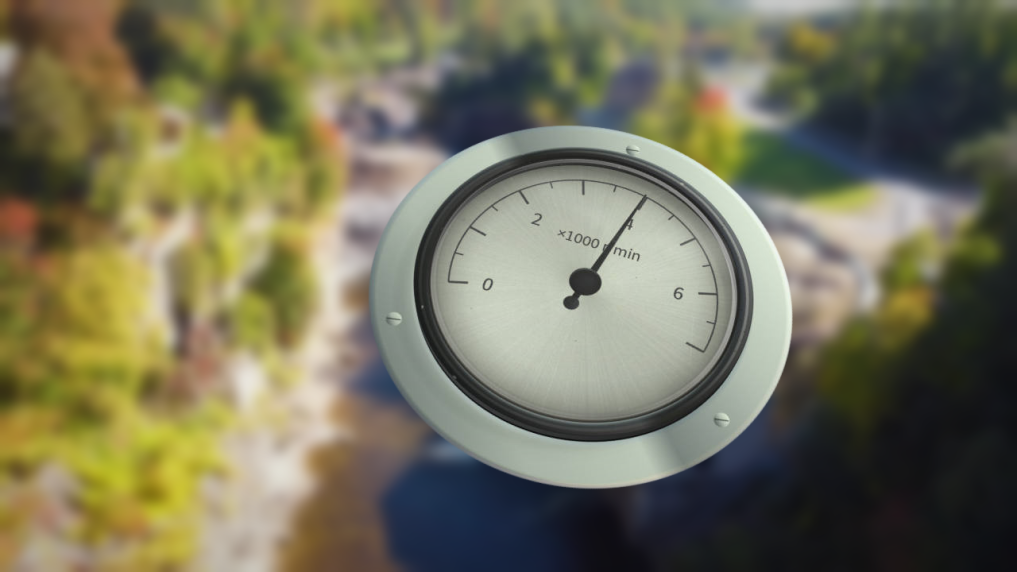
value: 4000rpm
